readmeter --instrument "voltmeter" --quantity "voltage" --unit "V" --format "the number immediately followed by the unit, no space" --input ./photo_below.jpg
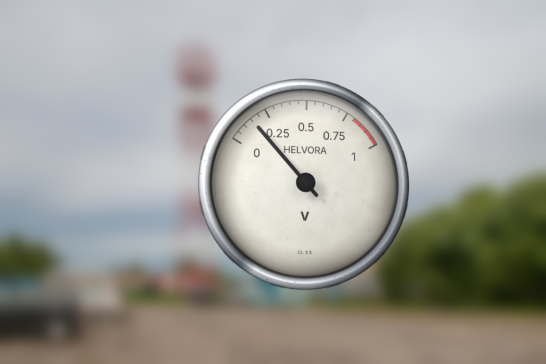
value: 0.15V
